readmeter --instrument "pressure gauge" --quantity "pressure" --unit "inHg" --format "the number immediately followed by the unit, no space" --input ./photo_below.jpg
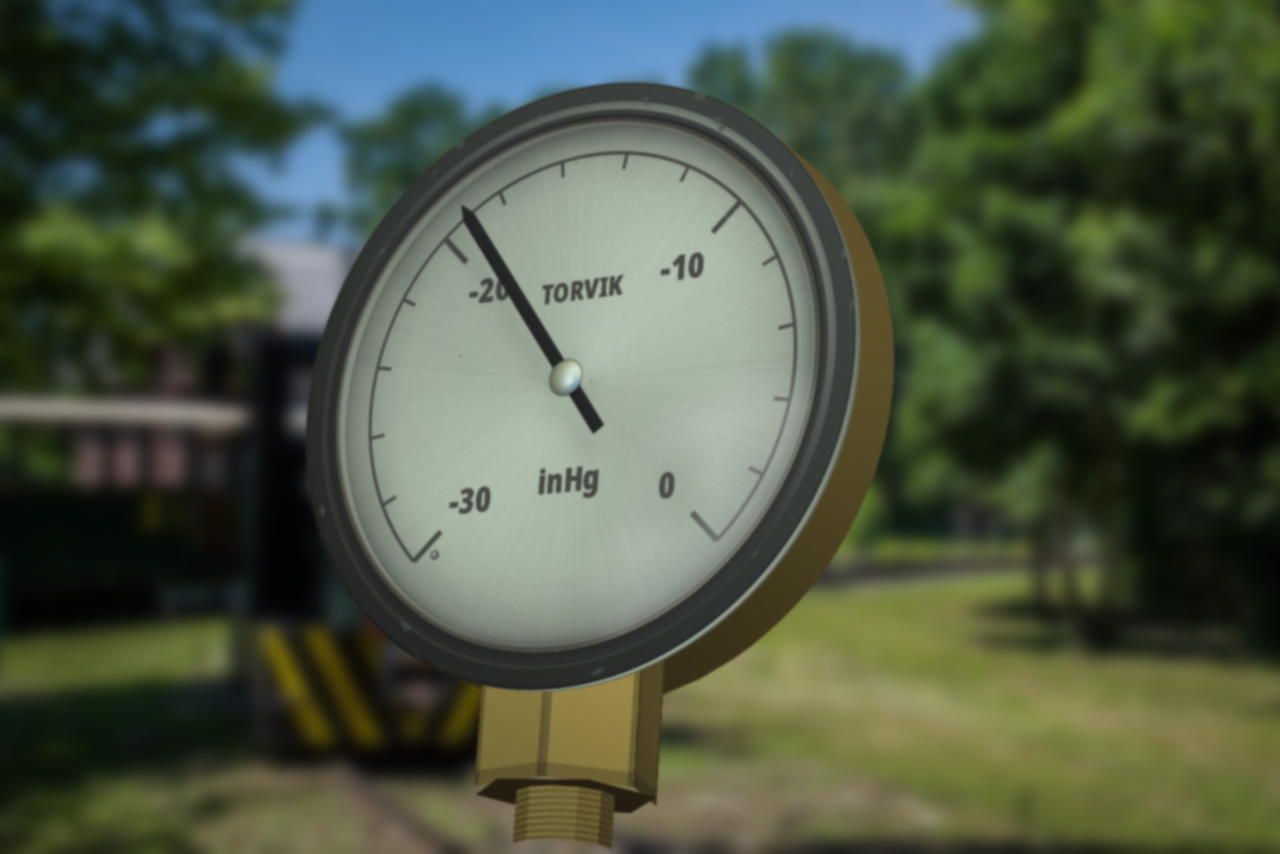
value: -19inHg
